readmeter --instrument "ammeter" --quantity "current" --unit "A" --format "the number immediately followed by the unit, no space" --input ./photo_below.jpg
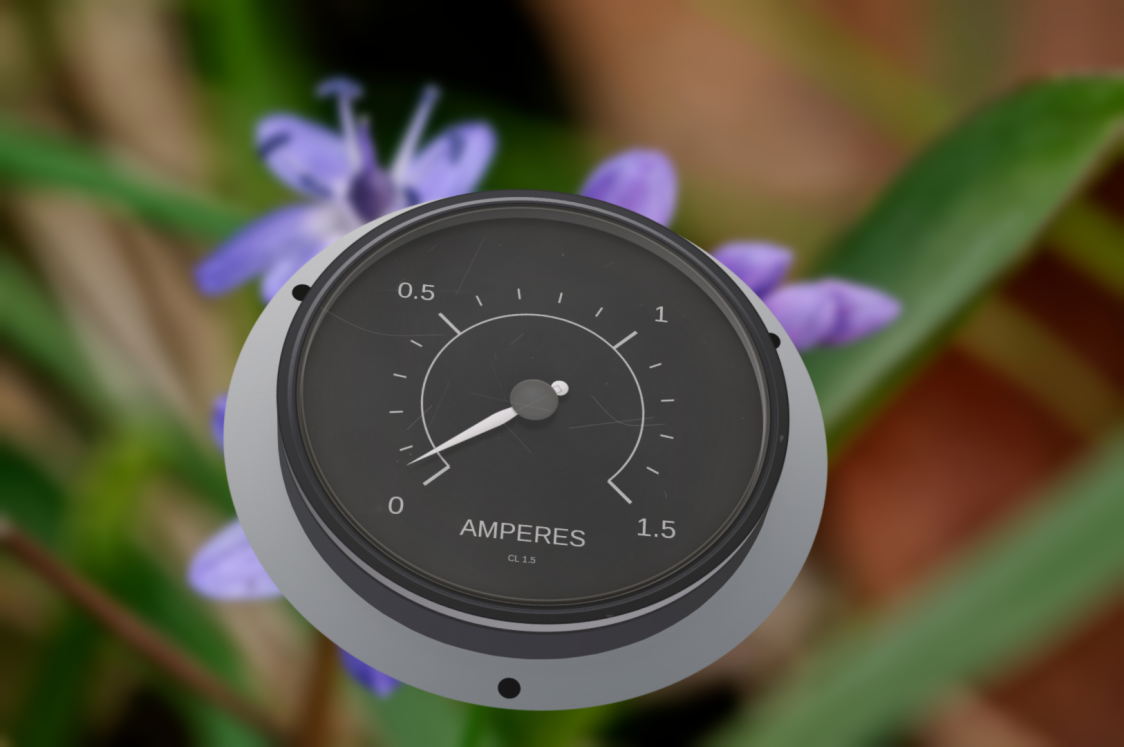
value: 0.05A
